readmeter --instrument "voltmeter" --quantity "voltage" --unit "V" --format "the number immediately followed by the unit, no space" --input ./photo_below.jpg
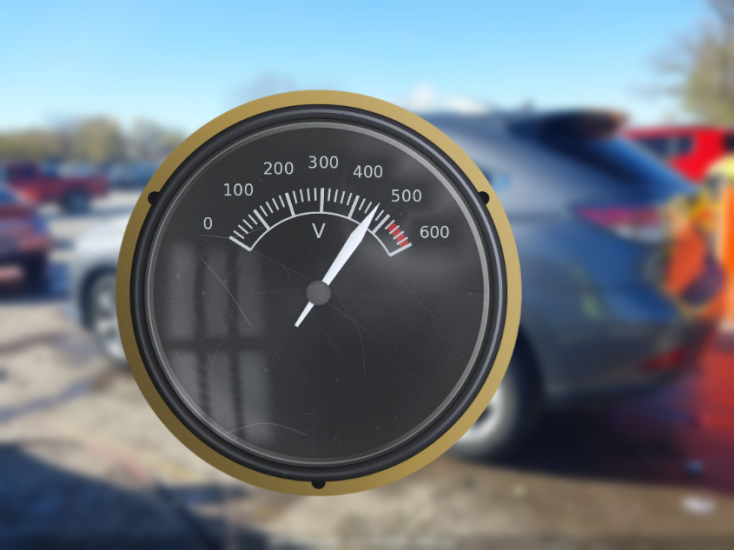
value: 460V
